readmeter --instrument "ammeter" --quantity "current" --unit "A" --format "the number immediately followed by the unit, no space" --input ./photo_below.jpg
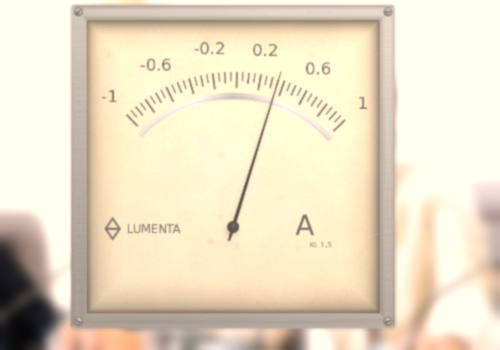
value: 0.35A
